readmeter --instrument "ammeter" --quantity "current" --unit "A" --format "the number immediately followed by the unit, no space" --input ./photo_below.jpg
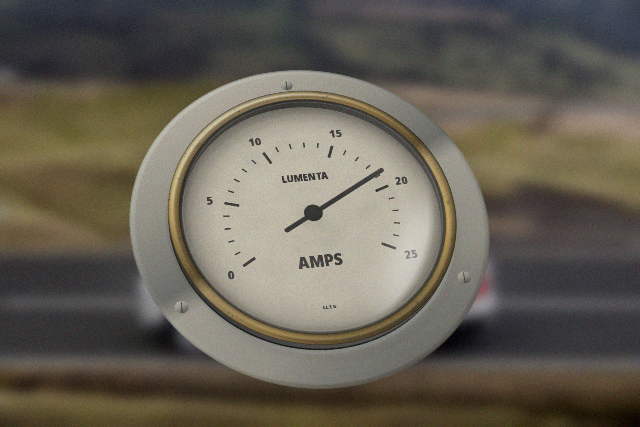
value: 19A
